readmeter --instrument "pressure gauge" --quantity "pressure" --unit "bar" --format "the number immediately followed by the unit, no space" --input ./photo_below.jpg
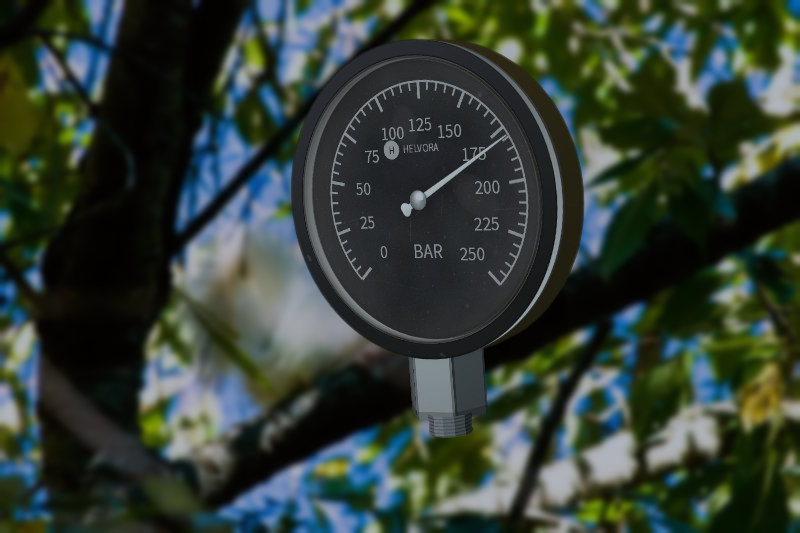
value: 180bar
